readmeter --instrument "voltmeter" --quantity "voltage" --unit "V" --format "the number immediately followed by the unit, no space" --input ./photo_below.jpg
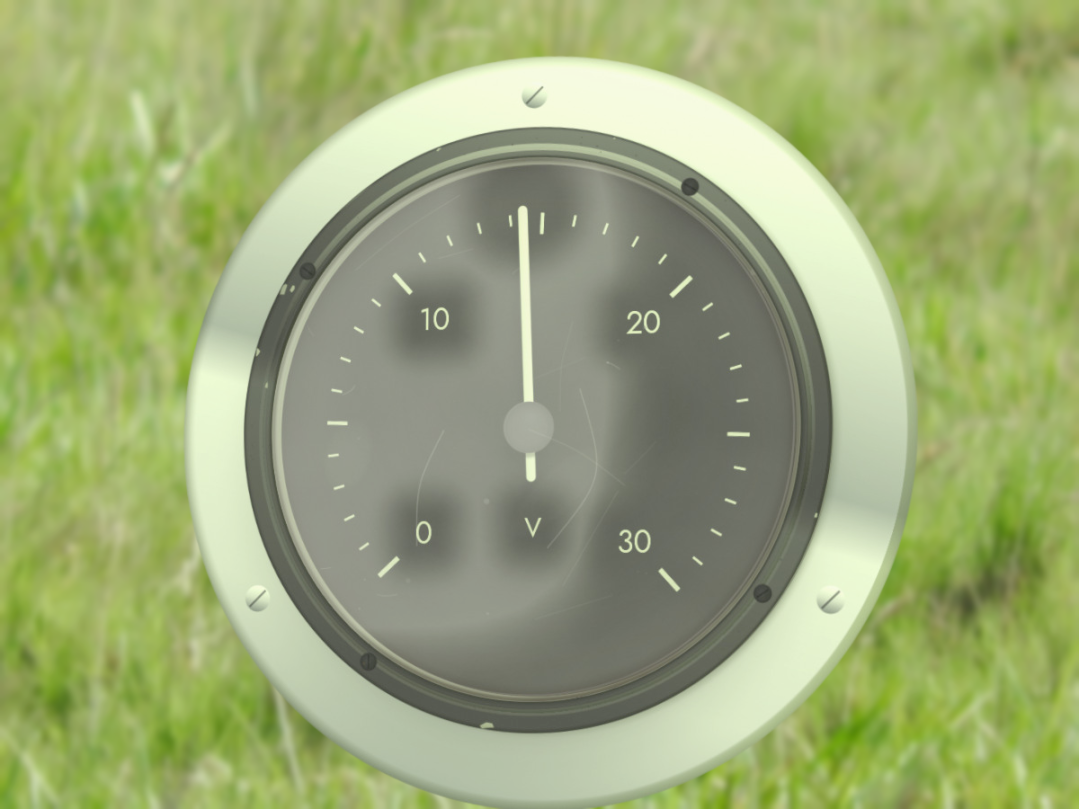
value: 14.5V
